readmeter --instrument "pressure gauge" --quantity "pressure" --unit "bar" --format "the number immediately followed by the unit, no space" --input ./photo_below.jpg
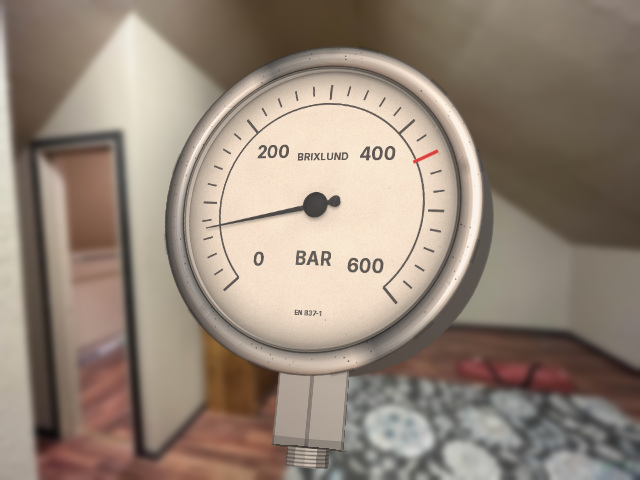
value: 70bar
